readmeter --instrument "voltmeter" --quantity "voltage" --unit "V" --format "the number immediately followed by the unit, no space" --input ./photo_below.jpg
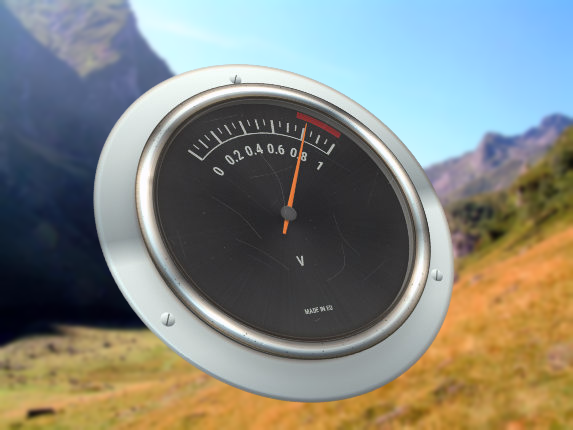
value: 0.8V
